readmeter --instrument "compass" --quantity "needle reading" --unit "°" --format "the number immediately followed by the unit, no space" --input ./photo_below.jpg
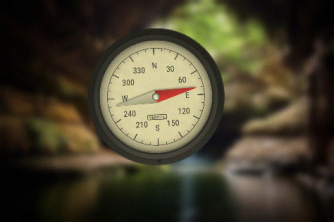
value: 80°
